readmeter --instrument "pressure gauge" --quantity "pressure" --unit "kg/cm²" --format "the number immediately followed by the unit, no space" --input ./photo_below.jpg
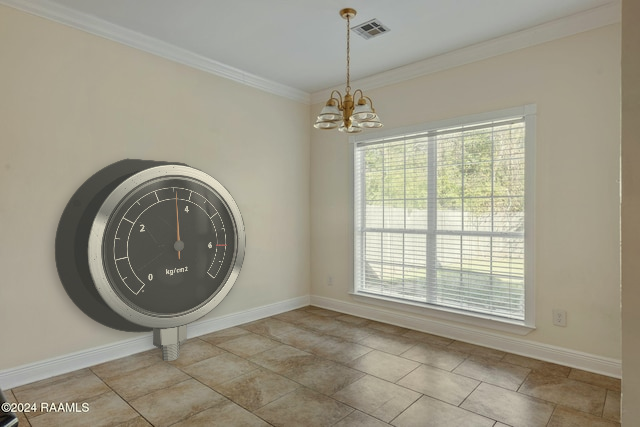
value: 3.5kg/cm²
